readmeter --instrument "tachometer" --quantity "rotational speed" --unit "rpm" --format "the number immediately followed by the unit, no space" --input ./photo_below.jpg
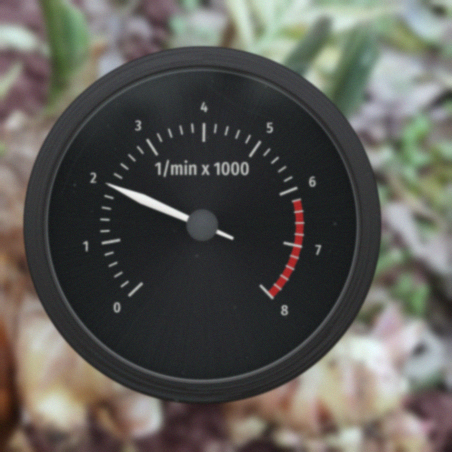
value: 2000rpm
